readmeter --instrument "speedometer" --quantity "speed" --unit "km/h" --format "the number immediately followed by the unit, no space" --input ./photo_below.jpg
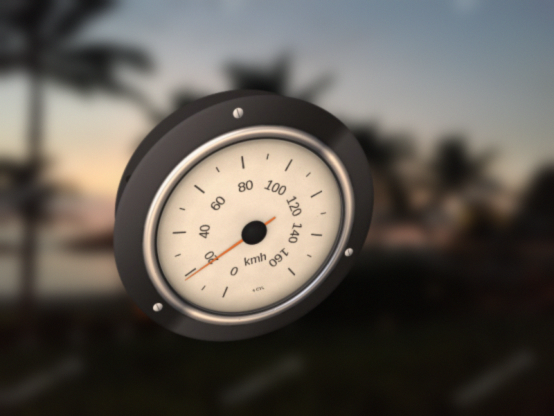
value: 20km/h
